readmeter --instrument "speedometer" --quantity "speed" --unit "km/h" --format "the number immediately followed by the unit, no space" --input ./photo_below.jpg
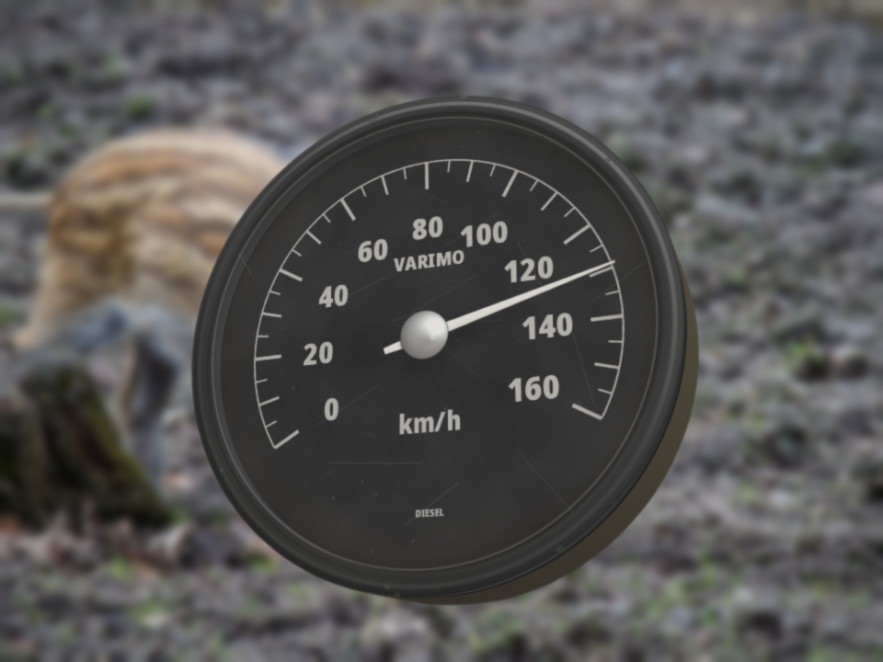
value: 130km/h
